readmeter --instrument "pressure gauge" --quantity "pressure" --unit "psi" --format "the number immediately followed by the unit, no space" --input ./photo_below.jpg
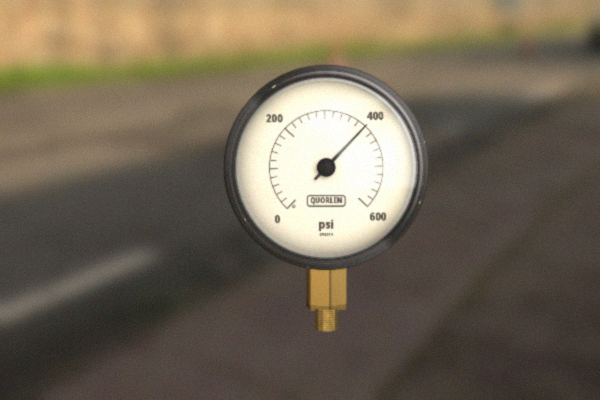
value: 400psi
